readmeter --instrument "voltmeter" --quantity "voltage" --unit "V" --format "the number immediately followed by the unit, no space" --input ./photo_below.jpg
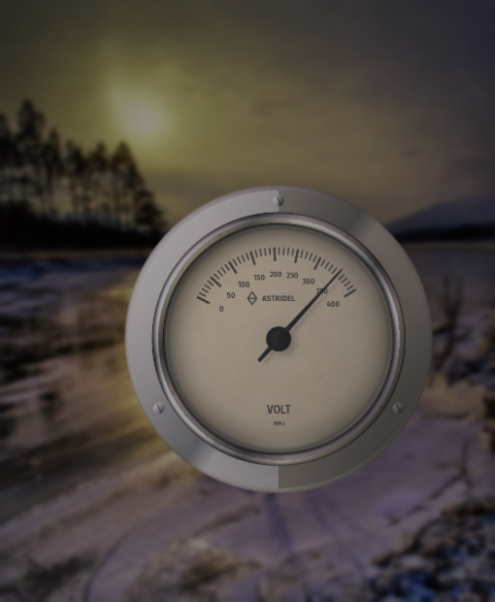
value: 350V
